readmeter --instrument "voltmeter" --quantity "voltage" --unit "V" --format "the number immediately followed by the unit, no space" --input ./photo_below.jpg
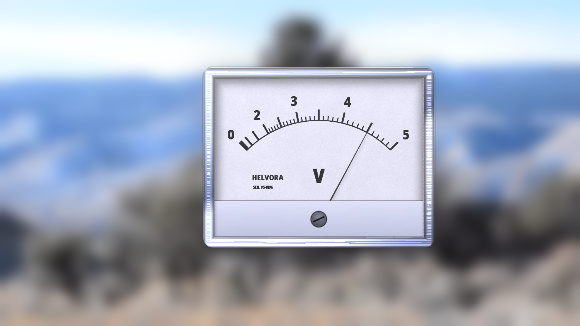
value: 4.5V
